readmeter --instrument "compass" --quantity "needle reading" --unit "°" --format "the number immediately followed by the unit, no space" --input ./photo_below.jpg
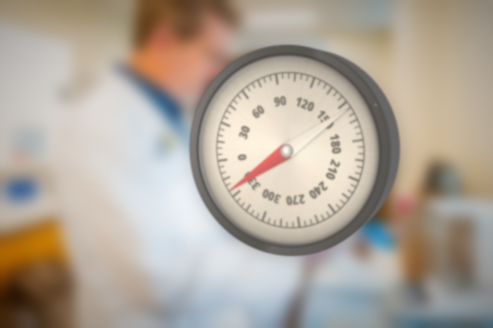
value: 335°
